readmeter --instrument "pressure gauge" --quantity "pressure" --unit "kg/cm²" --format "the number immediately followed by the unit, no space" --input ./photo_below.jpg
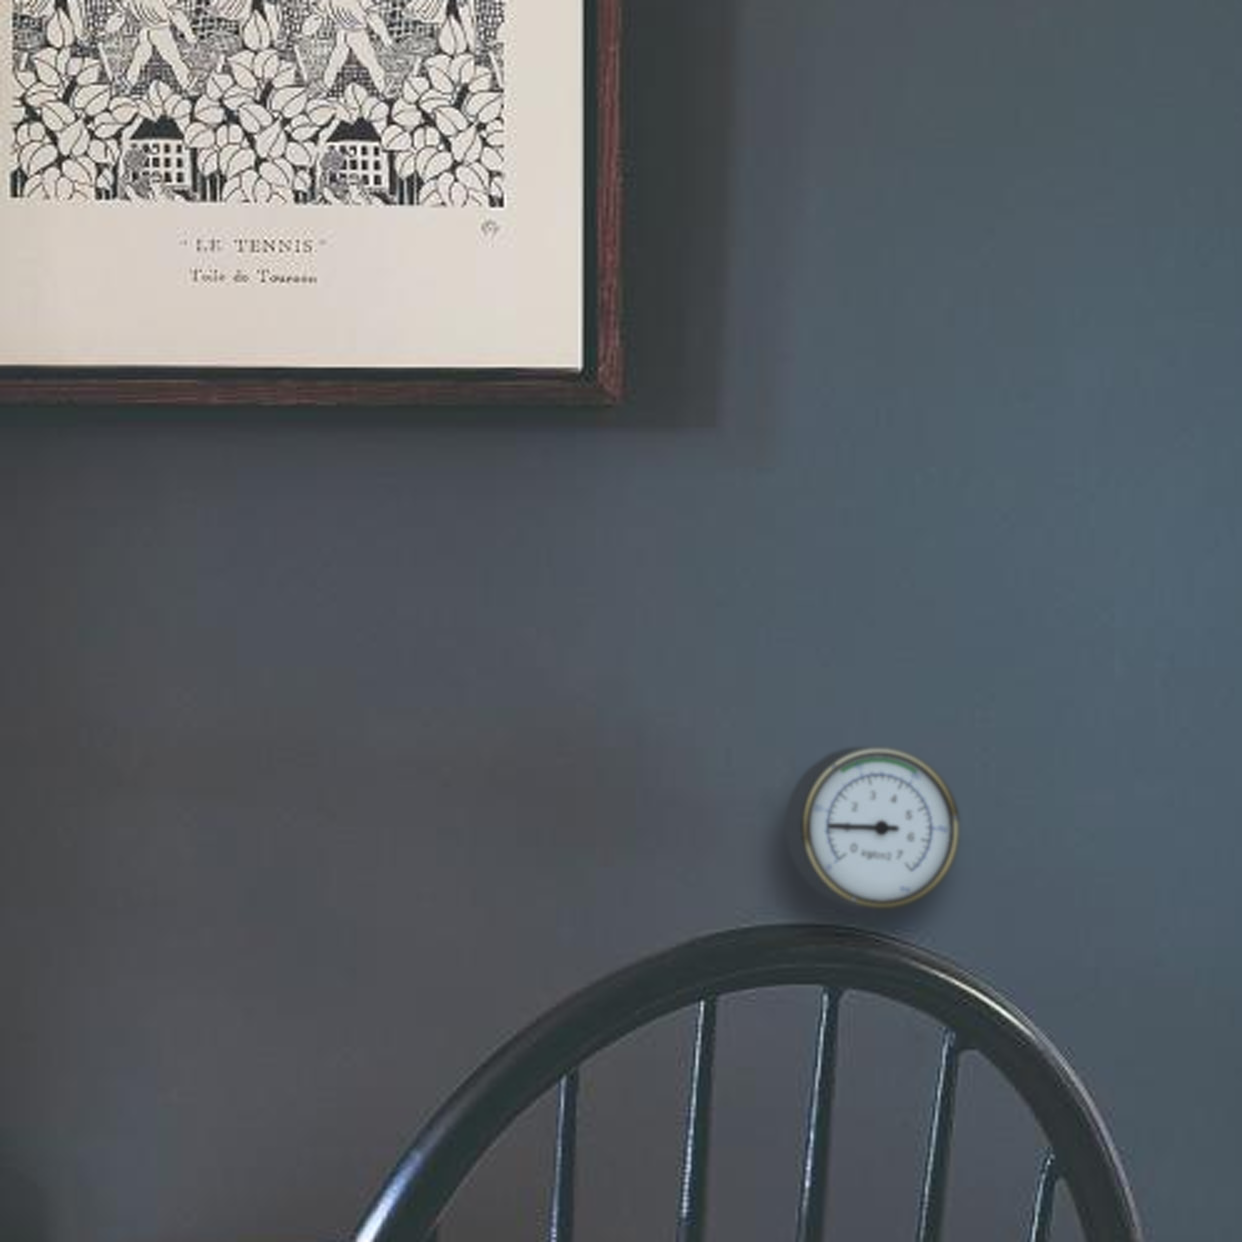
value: 1kg/cm²
